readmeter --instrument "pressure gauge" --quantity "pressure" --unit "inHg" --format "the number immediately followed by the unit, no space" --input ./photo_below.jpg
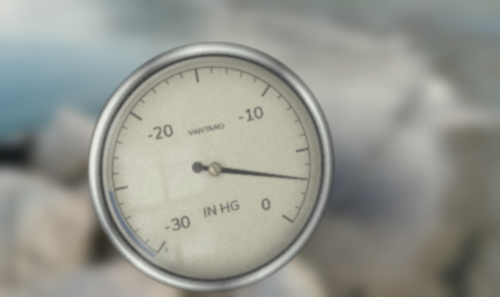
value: -3inHg
